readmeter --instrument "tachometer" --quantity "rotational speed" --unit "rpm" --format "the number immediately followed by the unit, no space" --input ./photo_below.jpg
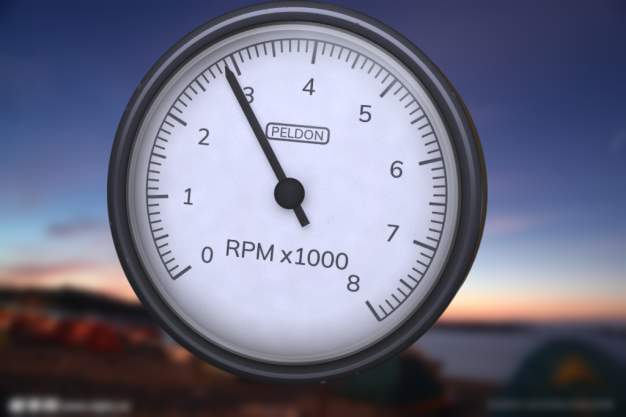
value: 2900rpm
